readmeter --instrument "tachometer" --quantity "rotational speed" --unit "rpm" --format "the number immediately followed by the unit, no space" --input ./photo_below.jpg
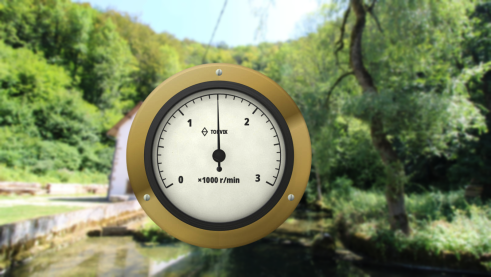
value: 1500rpm
